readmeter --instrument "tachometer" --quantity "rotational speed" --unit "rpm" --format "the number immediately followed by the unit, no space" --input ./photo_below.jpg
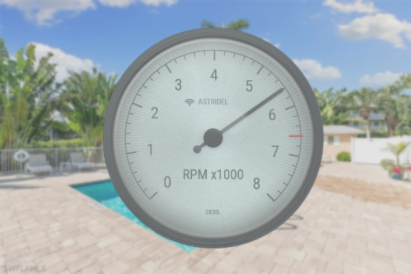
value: 5600rpm
